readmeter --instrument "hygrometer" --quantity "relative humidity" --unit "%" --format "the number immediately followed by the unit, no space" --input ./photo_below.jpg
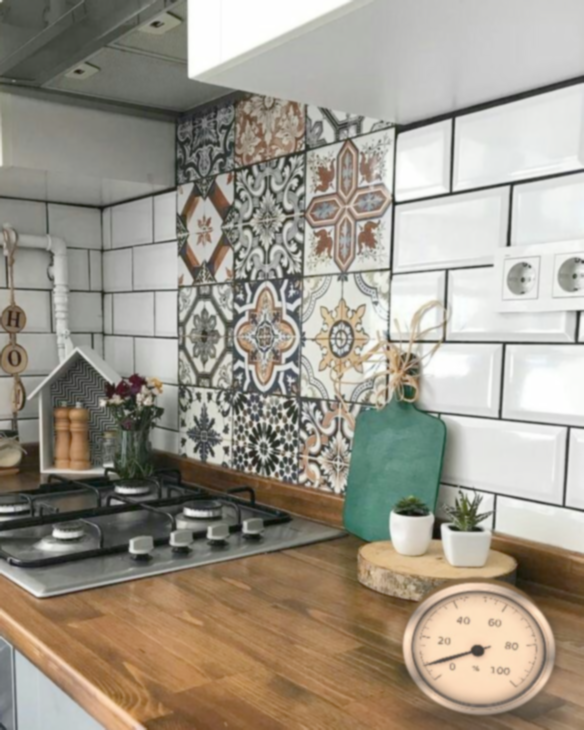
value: 8%
